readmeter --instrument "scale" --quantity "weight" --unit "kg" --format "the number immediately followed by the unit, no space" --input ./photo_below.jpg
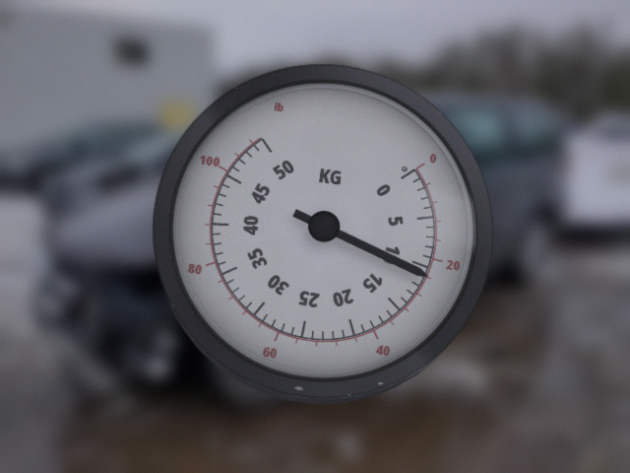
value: 11kg
